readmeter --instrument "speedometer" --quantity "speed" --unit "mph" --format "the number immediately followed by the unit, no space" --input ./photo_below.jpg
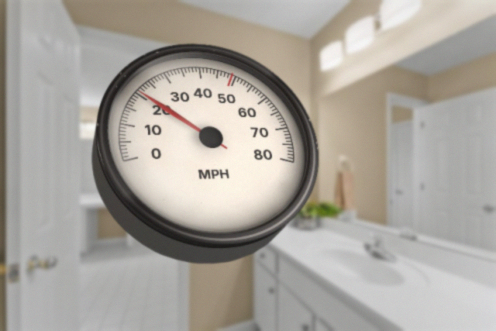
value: 20mph
